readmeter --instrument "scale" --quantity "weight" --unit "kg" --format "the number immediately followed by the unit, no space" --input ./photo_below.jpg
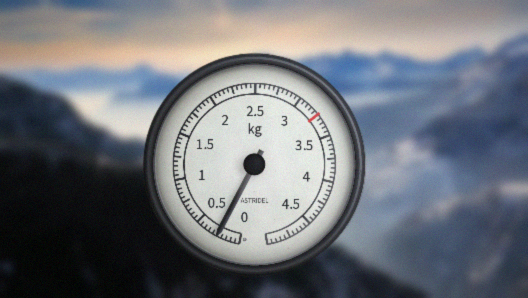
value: 0.25kg
